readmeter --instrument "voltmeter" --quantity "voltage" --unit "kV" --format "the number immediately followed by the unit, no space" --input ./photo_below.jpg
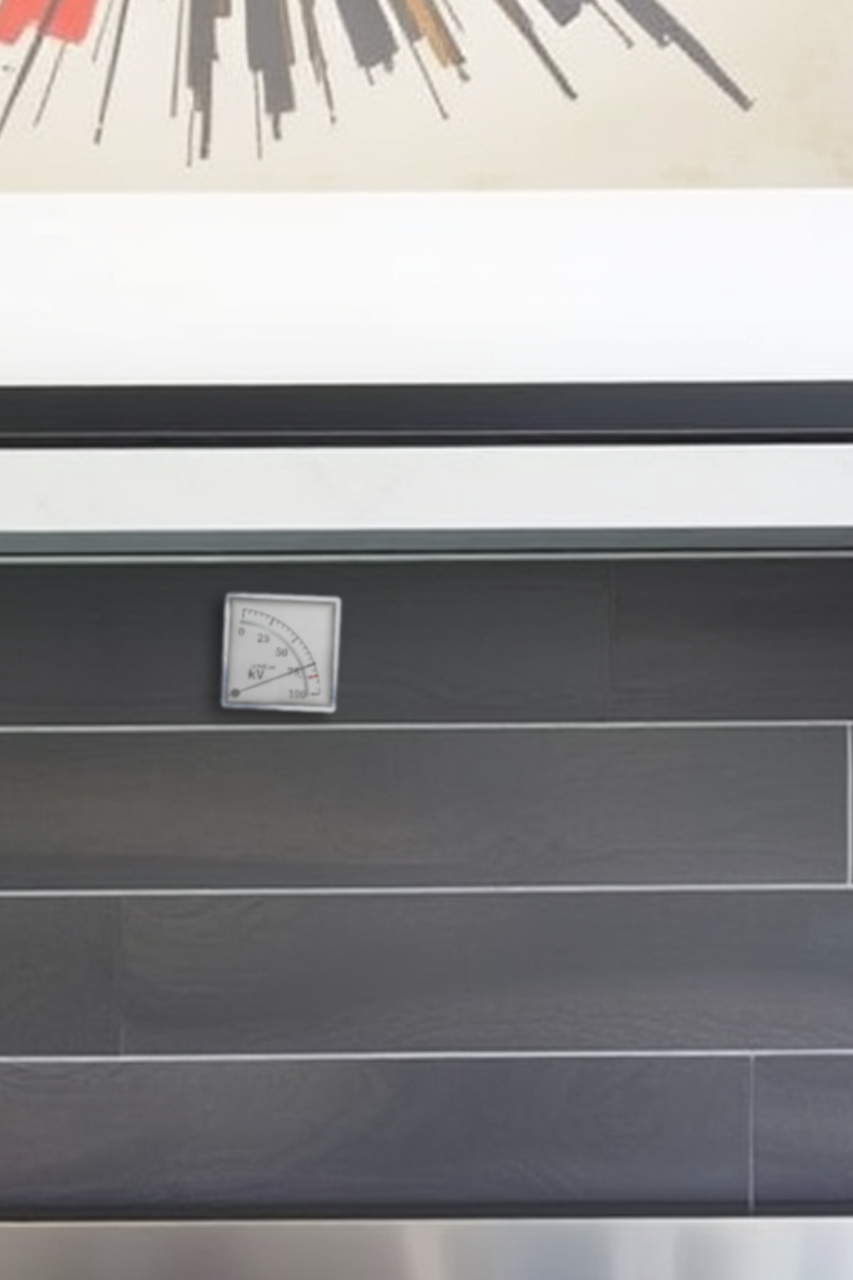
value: 75kV
